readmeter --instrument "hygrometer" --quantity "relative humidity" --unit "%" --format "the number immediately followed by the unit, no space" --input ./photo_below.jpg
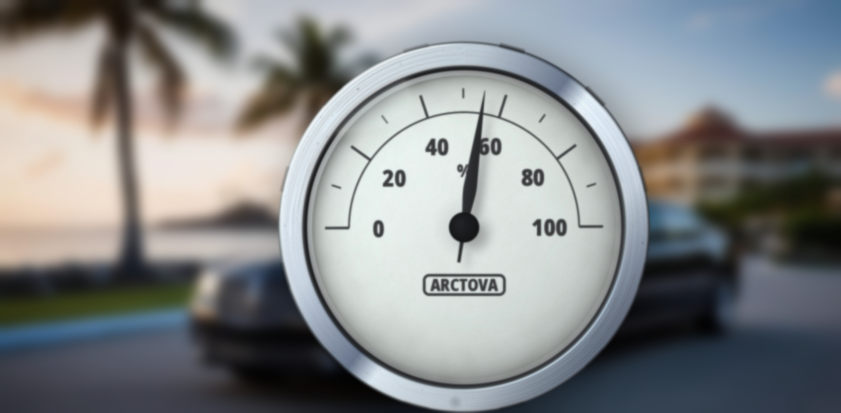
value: 55%
